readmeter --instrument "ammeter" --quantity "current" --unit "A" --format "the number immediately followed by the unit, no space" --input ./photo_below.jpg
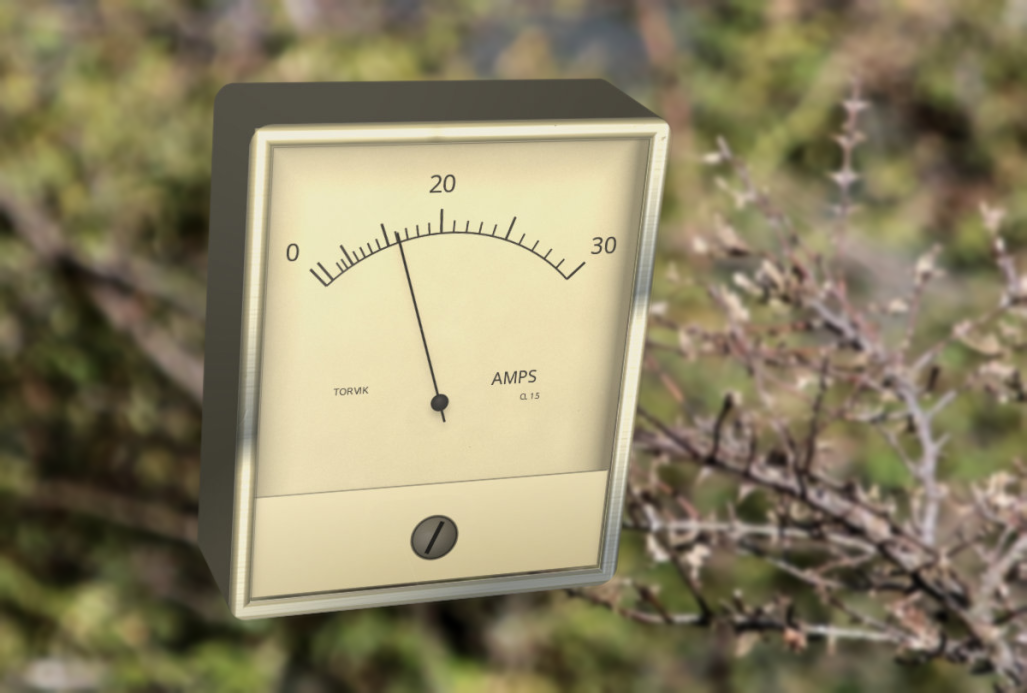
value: 16A
